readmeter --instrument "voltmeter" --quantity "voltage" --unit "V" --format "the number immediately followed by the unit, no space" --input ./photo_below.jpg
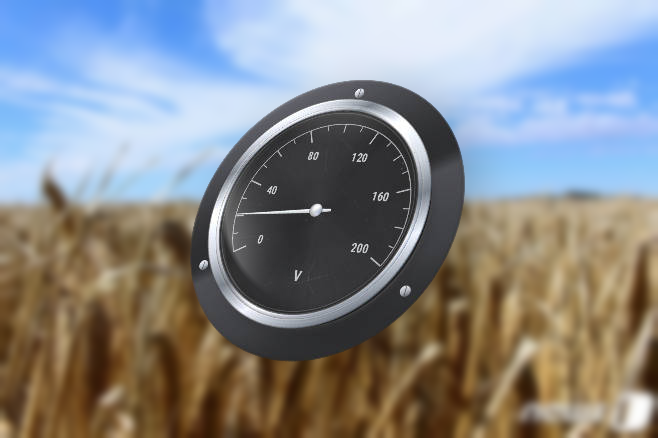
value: 20V
